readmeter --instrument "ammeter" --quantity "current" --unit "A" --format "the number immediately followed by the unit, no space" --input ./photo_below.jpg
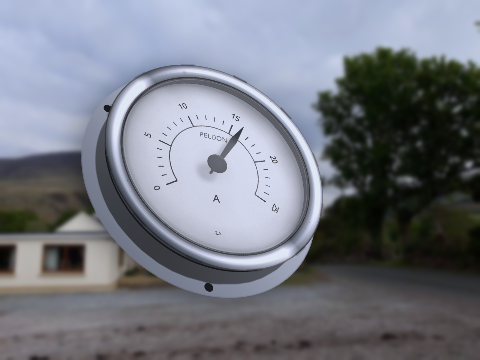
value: 16A
